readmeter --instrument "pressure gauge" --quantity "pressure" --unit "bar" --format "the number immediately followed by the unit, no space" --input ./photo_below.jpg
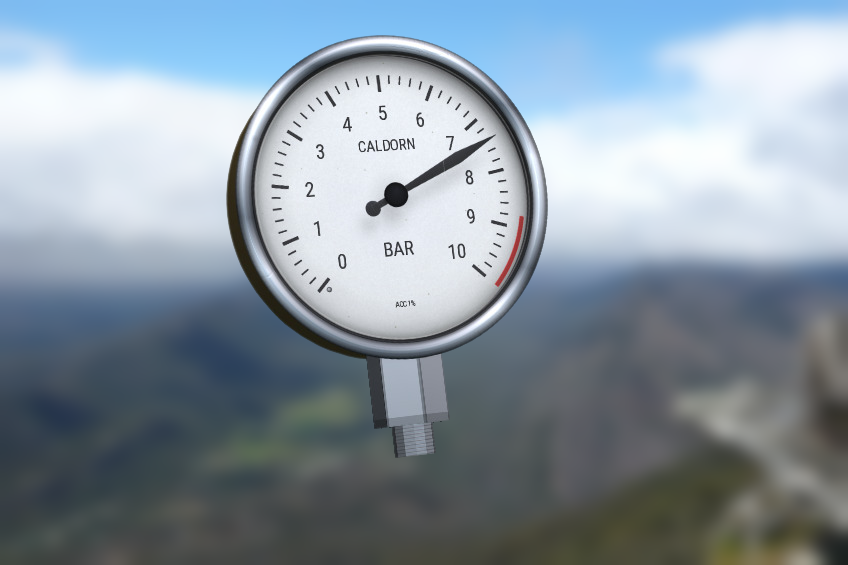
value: 7.4bar
